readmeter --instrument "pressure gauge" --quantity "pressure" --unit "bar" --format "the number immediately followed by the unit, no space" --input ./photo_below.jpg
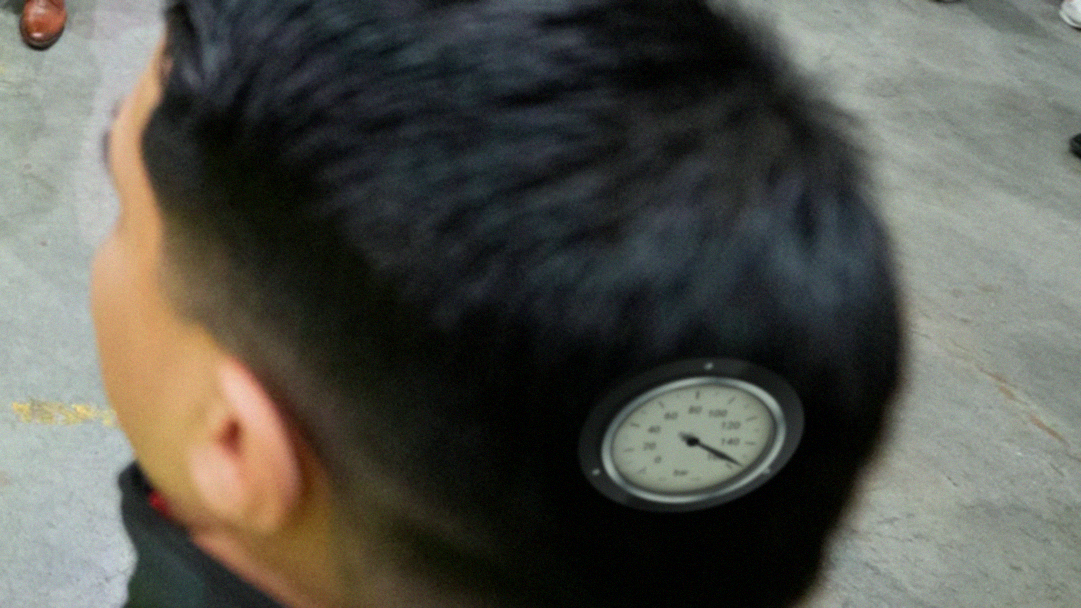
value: 155bar
